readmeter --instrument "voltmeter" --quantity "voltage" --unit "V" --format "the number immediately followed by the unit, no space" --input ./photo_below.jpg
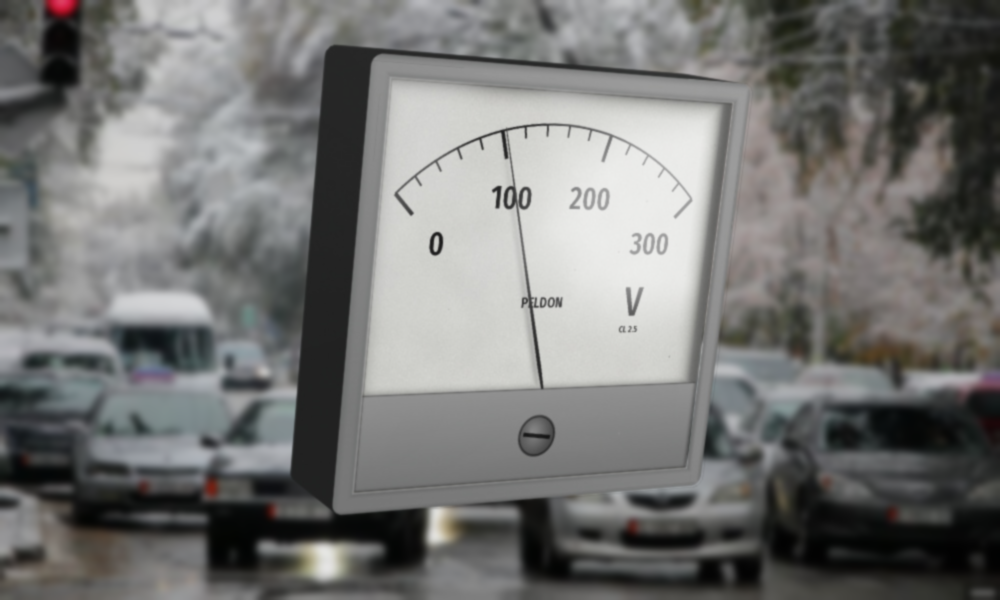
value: 100V
